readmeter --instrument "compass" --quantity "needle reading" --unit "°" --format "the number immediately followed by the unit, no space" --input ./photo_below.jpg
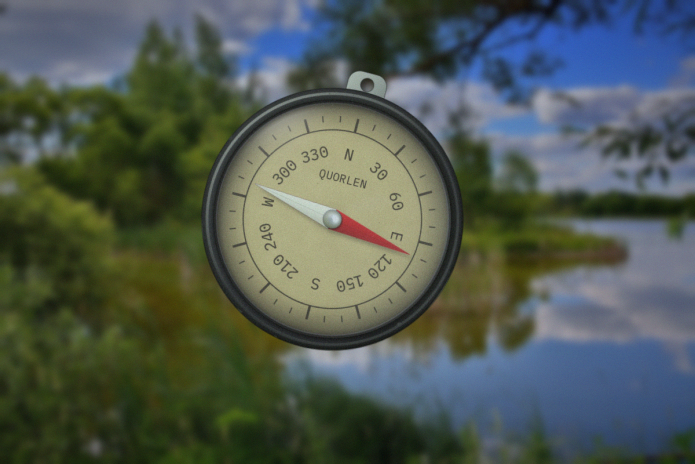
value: 100°
